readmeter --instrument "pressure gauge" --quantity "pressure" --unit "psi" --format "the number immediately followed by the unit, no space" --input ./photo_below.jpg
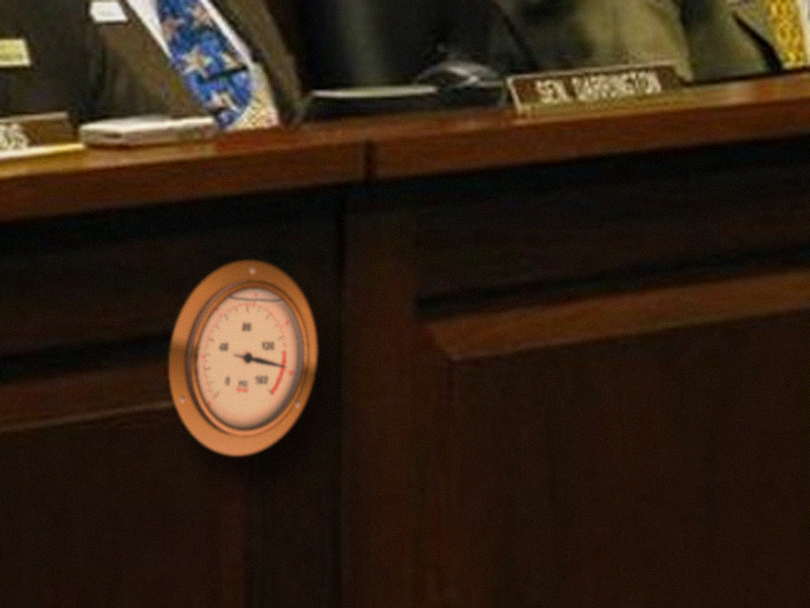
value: 140psi
